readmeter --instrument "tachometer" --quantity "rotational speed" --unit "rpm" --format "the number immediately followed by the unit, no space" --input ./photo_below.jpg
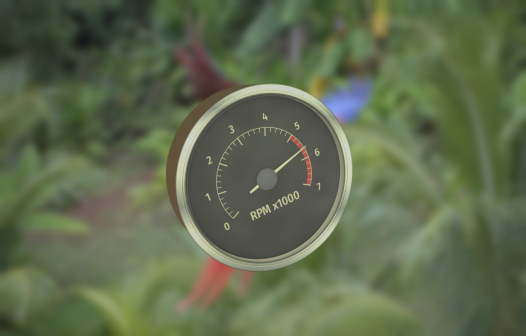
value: 5600rpm
